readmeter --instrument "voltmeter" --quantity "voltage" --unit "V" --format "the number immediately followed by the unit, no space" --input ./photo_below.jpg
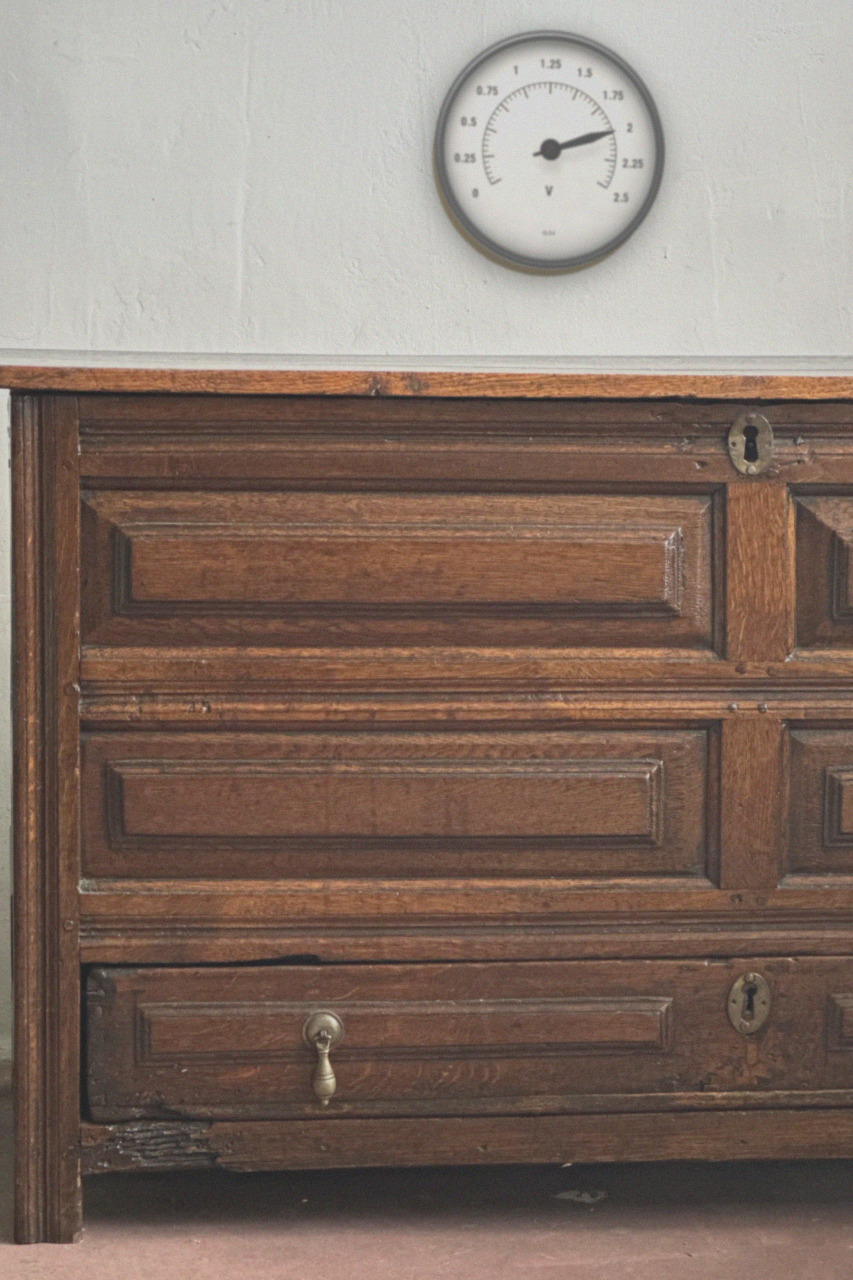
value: 2V
